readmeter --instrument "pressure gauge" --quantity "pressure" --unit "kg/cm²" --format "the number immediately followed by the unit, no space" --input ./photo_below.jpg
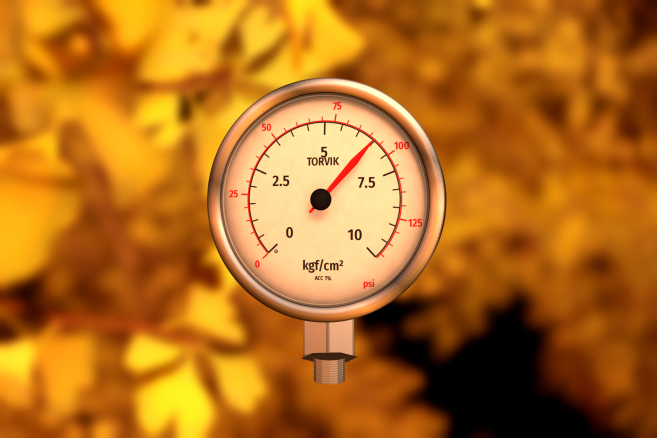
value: 6.5kg/cm²
